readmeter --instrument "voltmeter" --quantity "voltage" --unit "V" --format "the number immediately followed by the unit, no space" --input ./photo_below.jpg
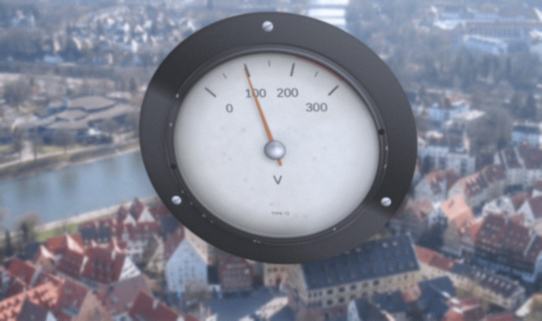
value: 100V
